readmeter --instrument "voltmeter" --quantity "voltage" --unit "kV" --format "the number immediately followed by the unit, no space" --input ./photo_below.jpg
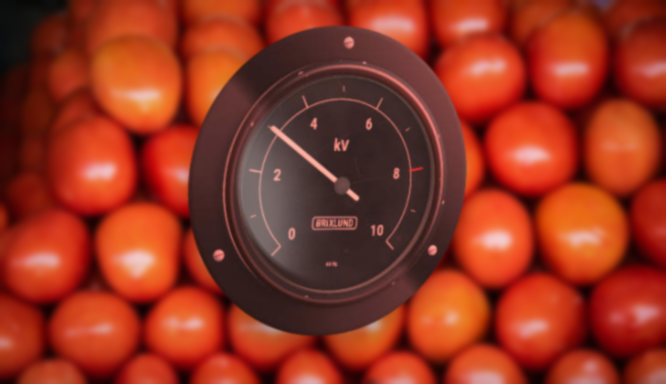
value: 3kV
